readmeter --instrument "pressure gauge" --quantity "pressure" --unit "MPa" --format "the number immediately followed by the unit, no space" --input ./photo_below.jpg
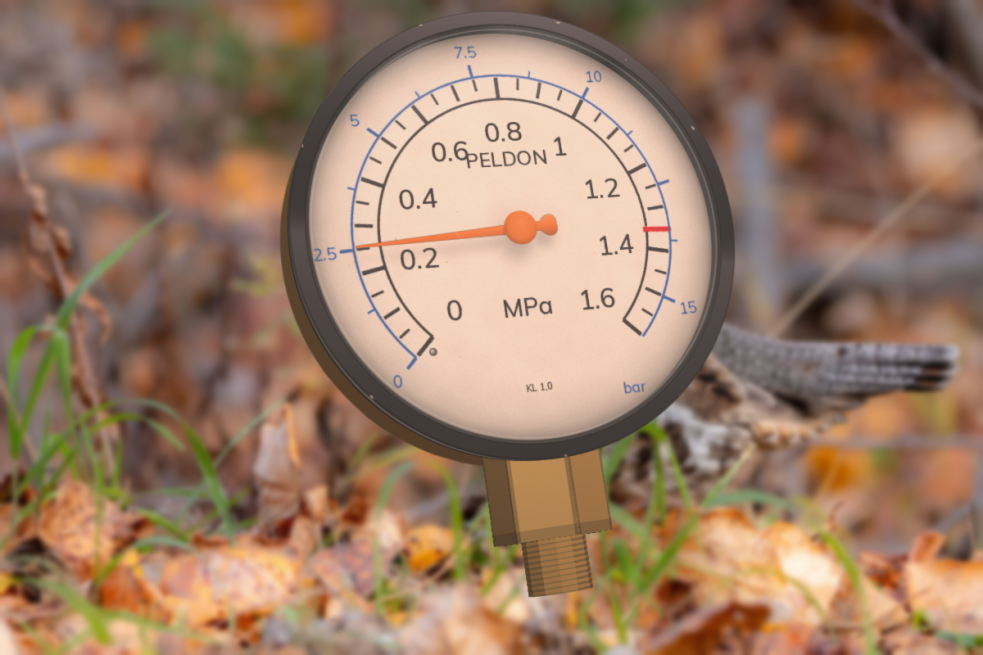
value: 0.25MPa
